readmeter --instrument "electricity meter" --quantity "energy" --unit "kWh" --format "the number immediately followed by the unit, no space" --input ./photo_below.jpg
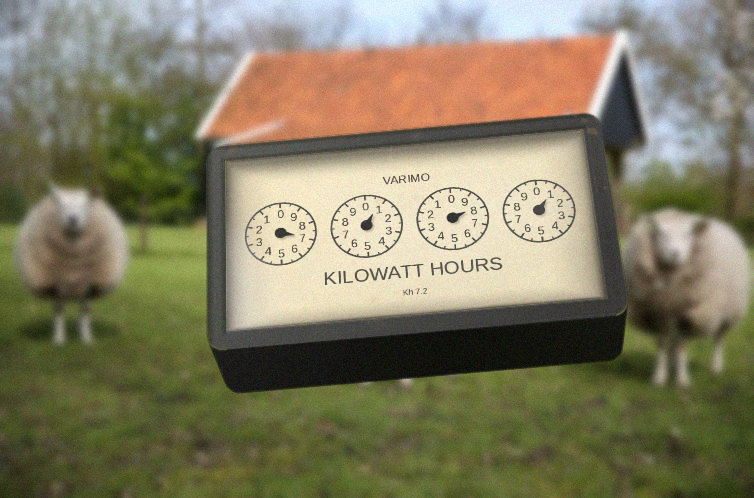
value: 7081kWh
